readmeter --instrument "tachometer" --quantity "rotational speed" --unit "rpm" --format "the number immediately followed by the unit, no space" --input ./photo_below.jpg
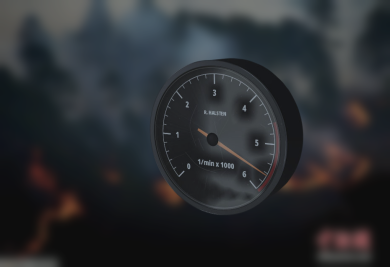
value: 5600rpm
